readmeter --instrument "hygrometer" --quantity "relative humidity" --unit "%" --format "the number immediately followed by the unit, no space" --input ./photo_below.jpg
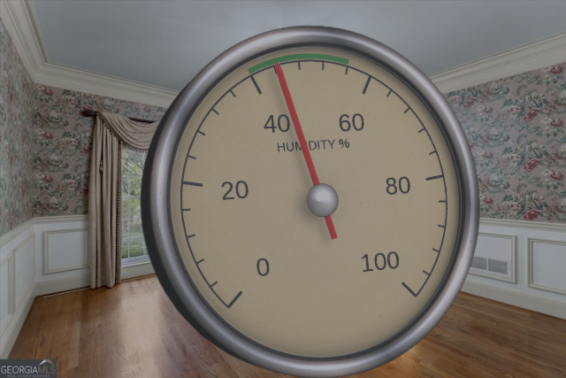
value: 44%
